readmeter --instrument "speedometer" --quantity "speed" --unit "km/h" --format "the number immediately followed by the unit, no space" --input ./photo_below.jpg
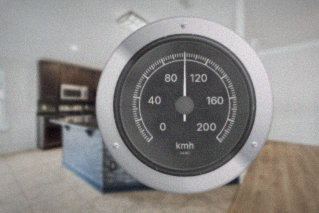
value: 100km/h
